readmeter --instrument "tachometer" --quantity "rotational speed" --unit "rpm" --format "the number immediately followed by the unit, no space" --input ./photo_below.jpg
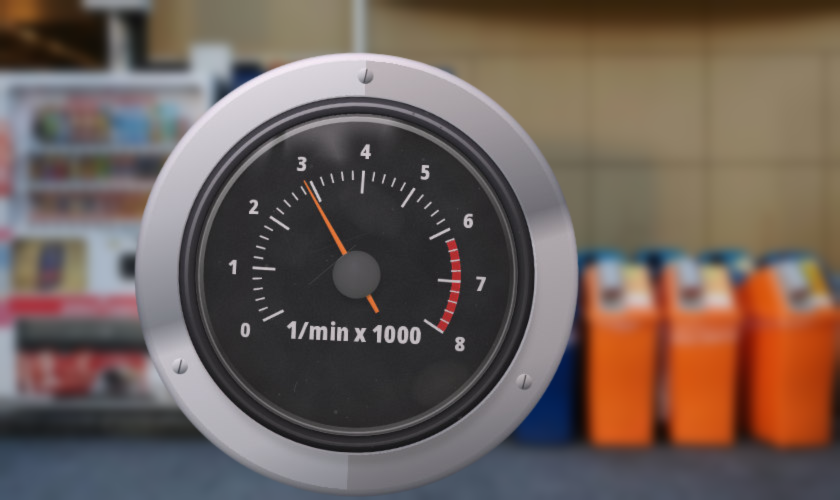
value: 2900rpm
